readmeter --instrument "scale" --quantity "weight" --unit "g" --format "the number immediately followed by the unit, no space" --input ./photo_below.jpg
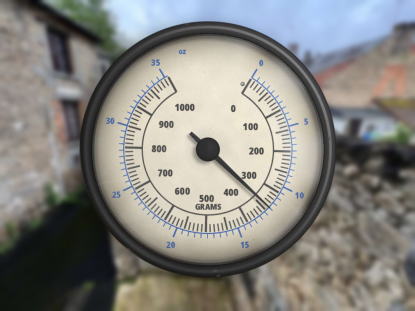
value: 340g
